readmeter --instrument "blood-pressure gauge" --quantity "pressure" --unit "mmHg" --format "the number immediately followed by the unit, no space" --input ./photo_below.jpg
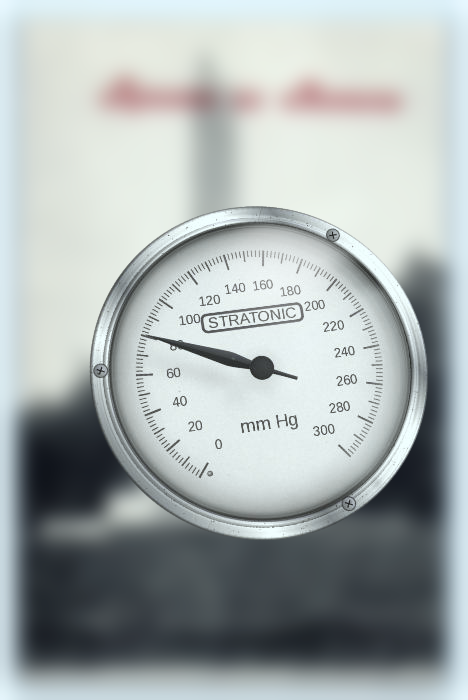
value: 80mmHg
